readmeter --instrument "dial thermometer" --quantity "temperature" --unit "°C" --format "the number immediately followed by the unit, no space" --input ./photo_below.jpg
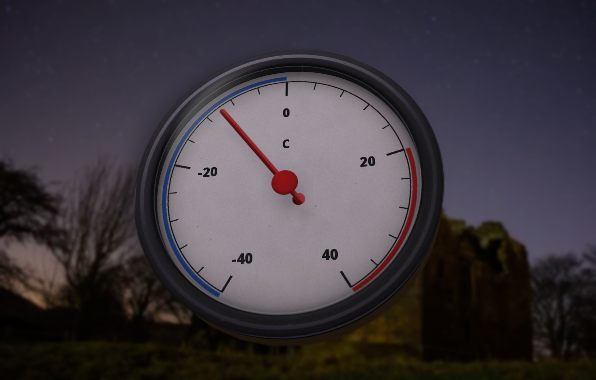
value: -10°C
